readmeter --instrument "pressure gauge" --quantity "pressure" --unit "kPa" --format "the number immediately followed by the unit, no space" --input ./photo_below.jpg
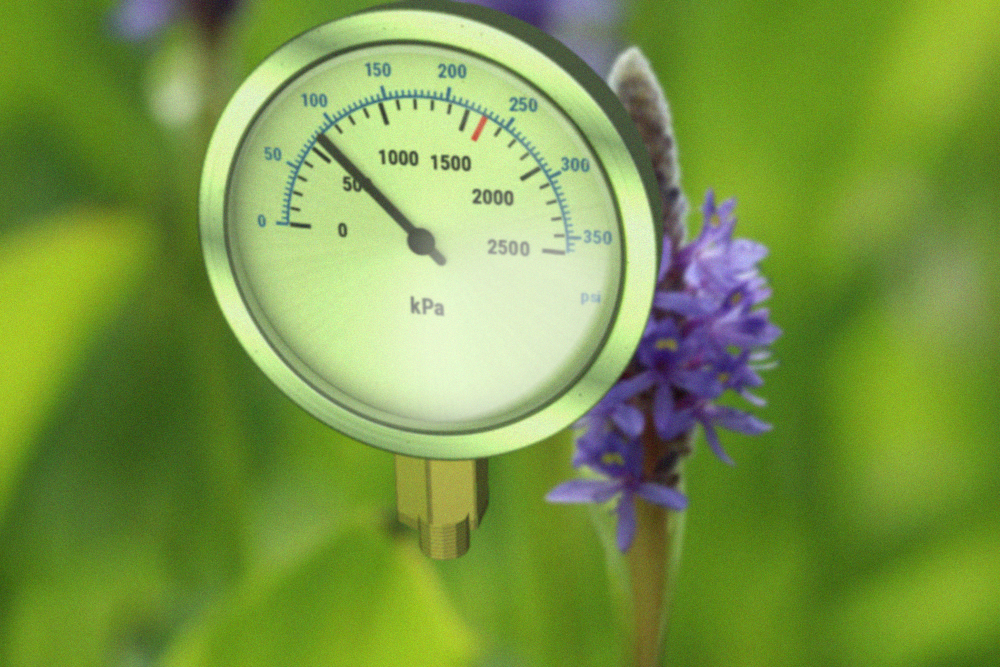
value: 600kPa
